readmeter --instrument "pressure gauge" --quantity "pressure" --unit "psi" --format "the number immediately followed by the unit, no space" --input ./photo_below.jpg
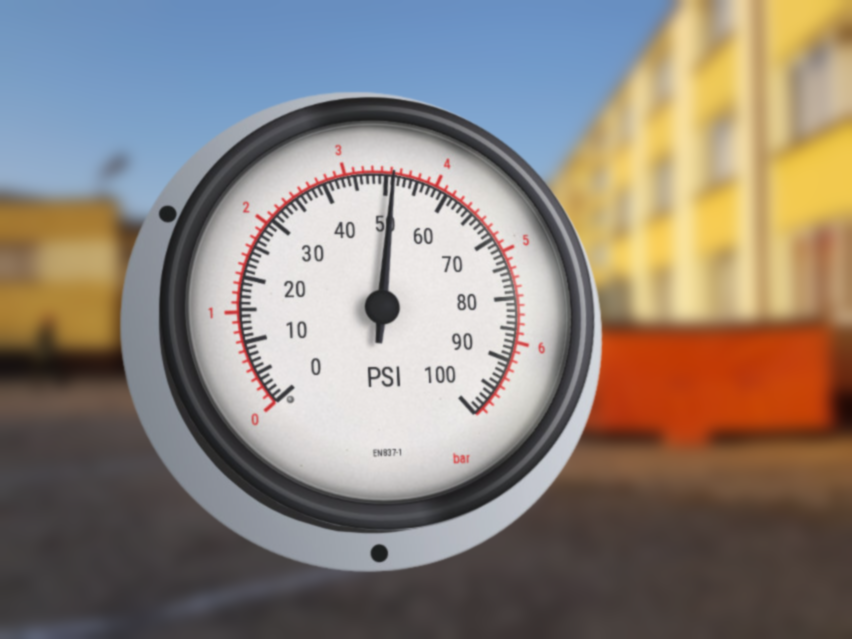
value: 51psi
